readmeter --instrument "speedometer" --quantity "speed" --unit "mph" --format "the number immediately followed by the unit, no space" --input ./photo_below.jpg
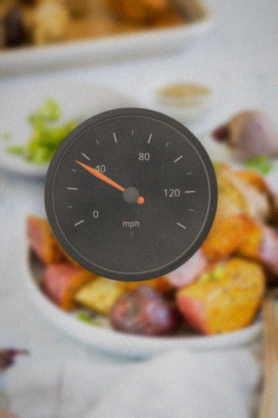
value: 35mph
